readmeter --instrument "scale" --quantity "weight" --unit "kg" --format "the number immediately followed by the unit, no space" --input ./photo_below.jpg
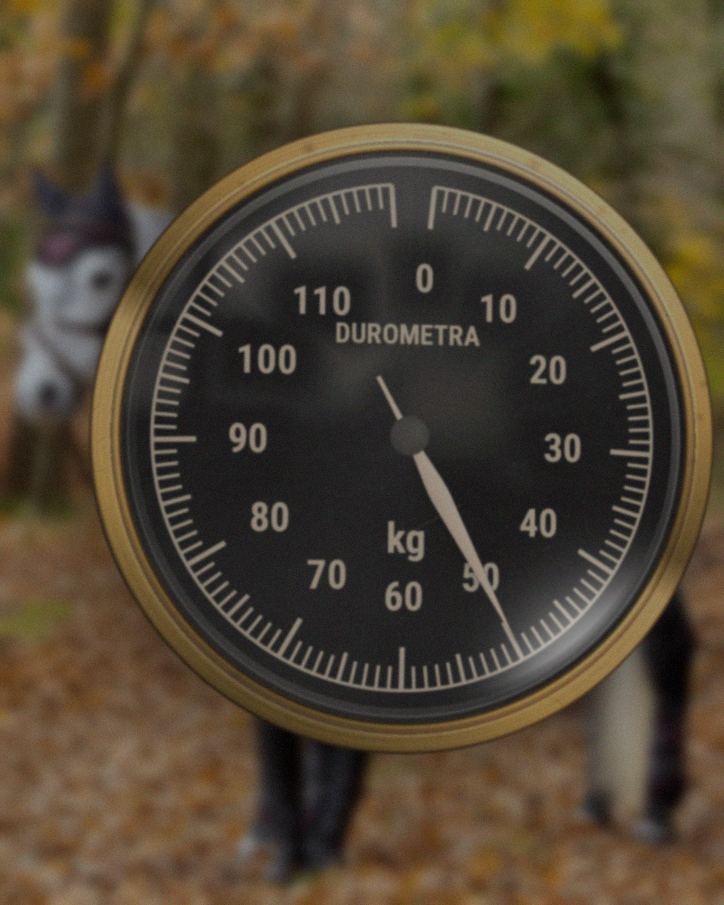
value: 50kg
